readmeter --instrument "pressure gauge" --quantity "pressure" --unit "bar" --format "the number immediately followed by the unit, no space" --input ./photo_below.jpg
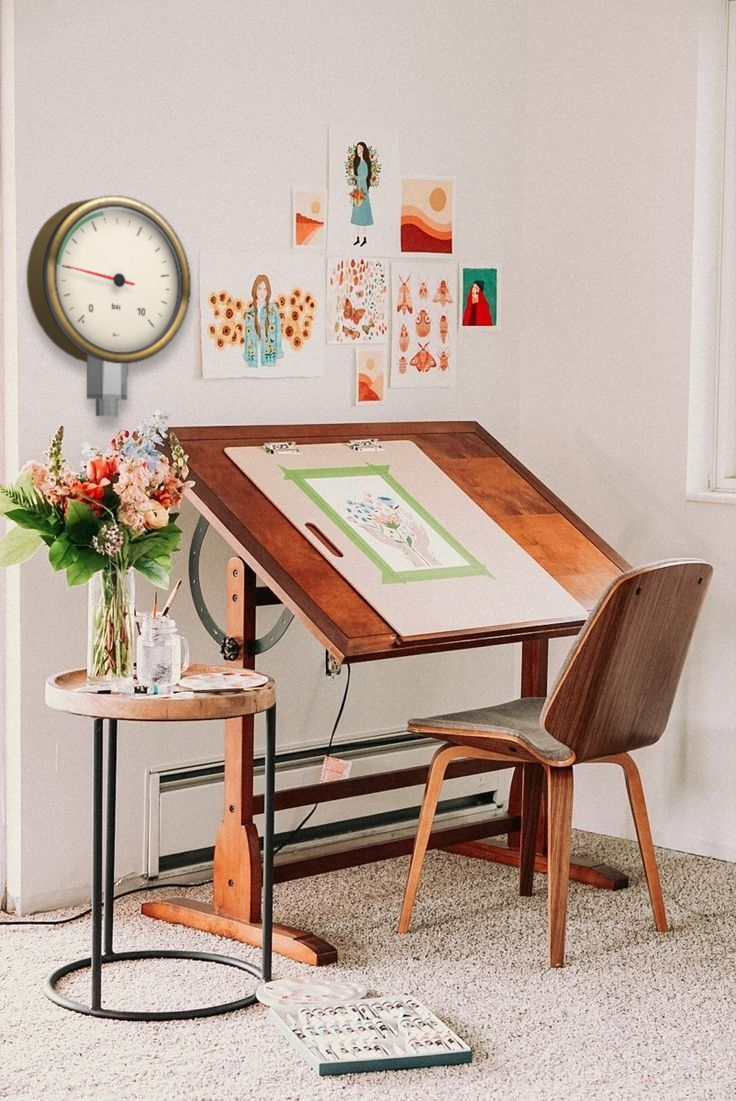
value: 2bar
